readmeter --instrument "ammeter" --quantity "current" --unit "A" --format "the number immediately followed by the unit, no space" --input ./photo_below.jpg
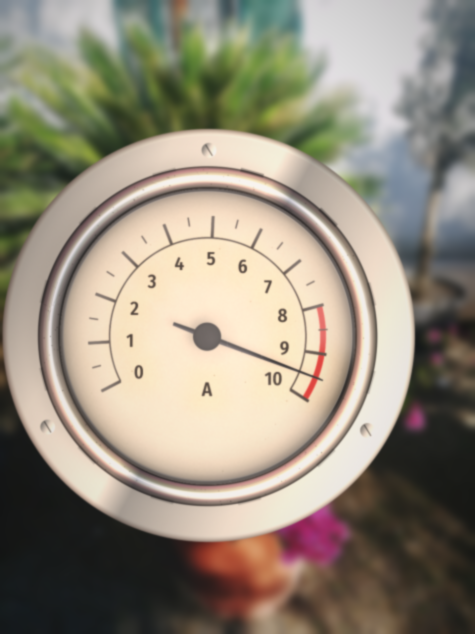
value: 9.5A
